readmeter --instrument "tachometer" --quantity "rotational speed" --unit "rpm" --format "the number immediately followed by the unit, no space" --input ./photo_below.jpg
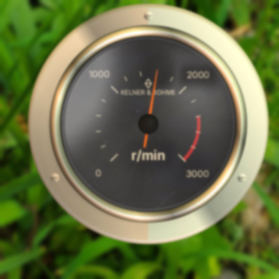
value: 1600rpm
